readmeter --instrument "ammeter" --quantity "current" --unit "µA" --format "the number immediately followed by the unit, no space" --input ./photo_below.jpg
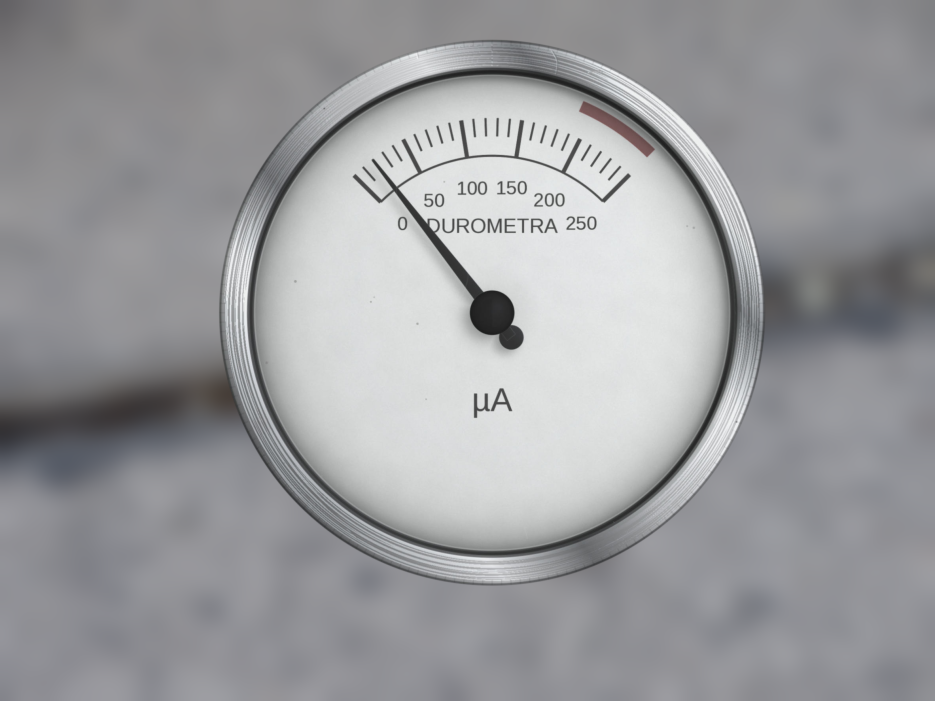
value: 20µA
